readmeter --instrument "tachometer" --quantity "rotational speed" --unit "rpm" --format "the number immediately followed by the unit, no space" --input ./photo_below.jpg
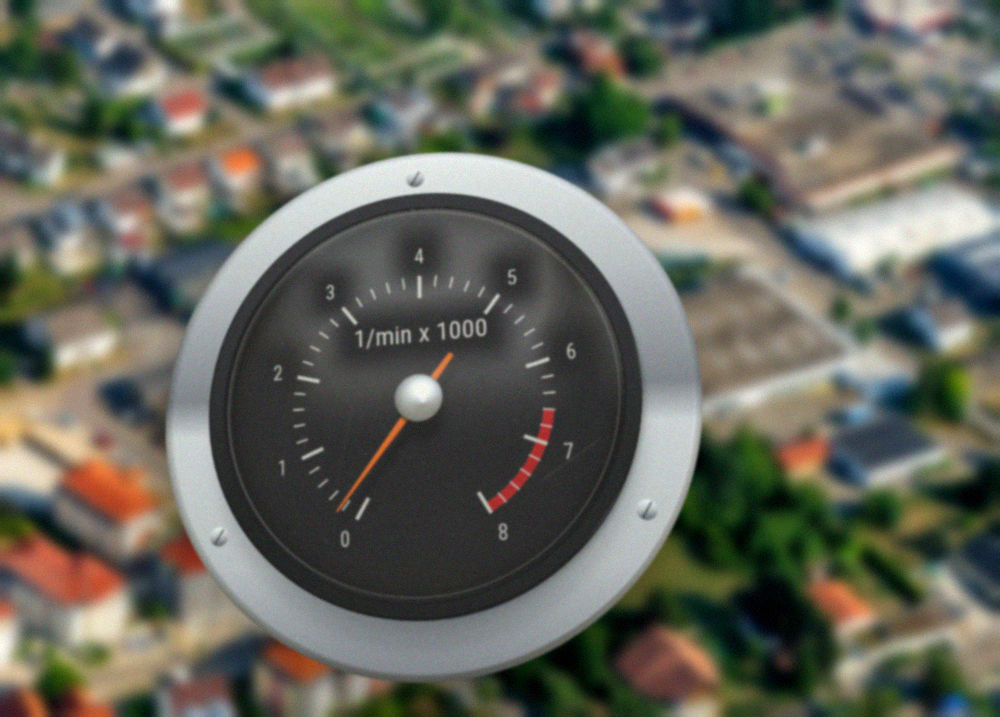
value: 200rpm
